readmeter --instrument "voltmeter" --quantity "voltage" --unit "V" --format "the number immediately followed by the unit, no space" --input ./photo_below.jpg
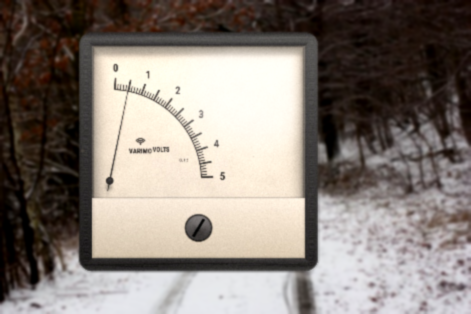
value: 0.5V
